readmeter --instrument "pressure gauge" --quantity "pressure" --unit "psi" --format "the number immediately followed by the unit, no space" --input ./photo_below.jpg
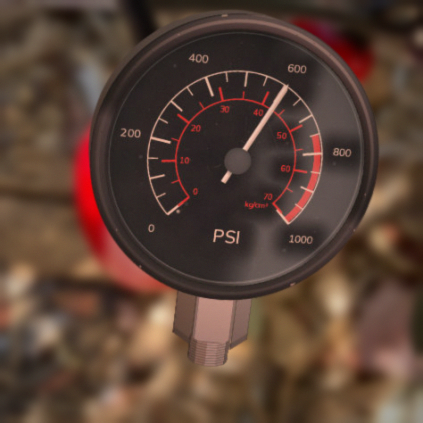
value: 600psi
